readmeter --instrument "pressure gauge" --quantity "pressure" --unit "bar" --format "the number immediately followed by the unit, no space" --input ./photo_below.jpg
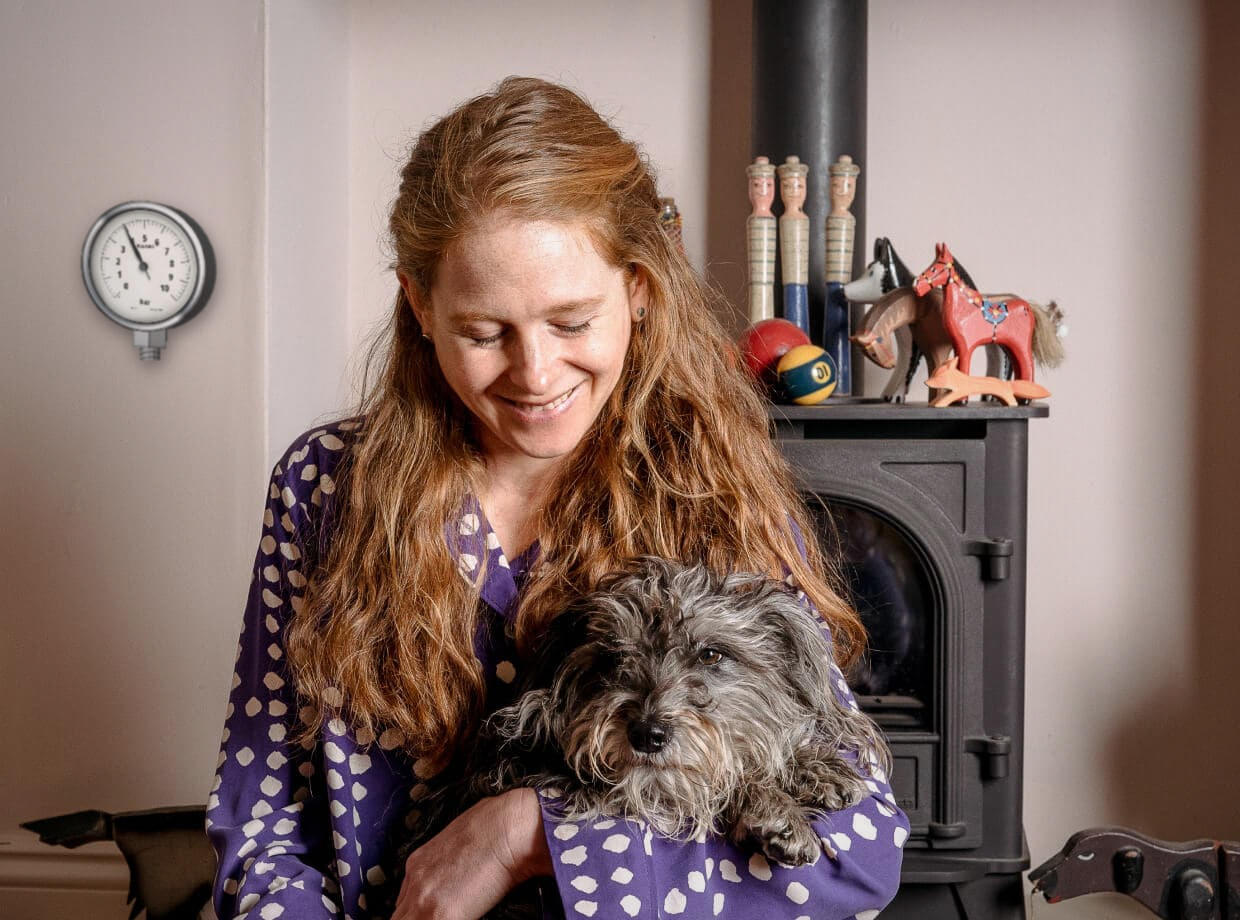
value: 4bar
